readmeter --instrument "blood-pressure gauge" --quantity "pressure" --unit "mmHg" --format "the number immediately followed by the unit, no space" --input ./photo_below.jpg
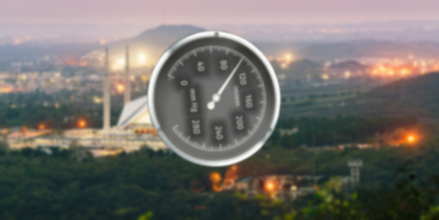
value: 100mmHg
